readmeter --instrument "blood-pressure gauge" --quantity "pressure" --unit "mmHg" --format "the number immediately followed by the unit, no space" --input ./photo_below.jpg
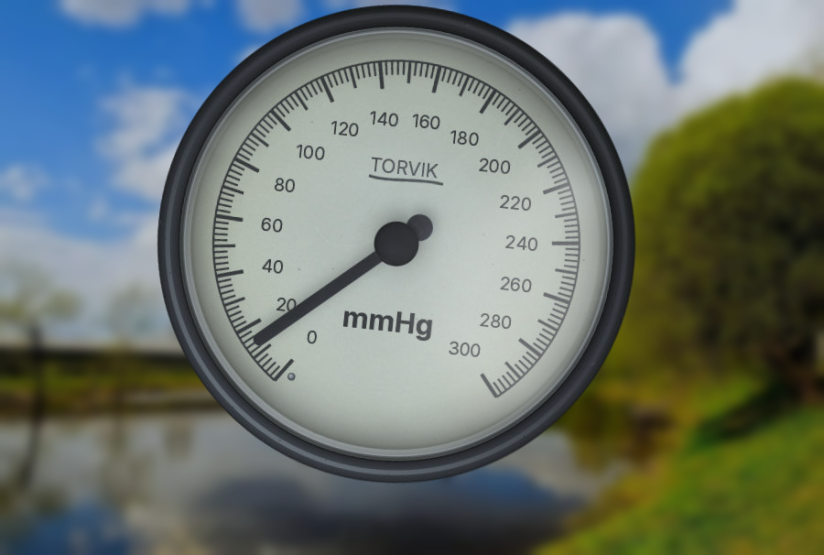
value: 14mmHg
